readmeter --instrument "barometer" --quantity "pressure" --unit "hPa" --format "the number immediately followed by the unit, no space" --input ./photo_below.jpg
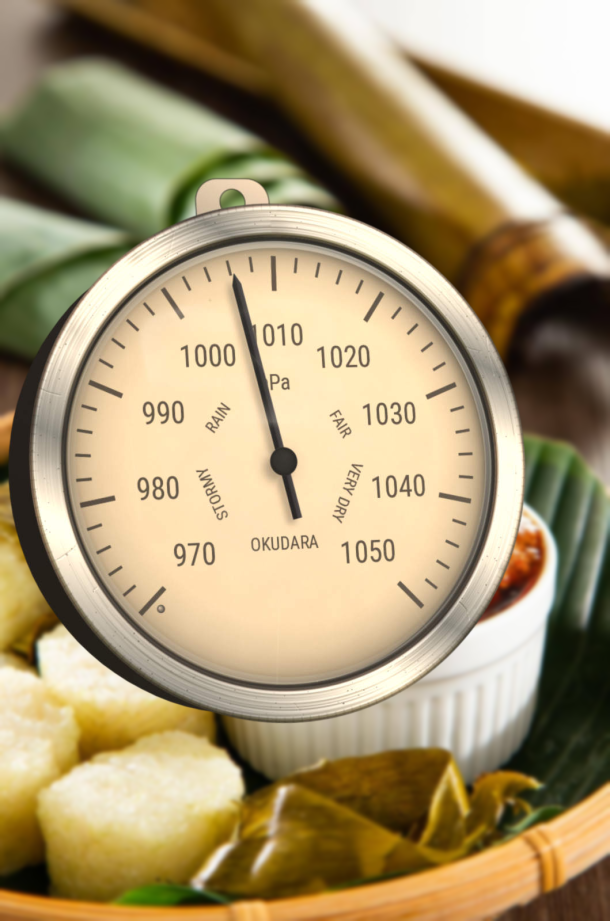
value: 1006hPa
